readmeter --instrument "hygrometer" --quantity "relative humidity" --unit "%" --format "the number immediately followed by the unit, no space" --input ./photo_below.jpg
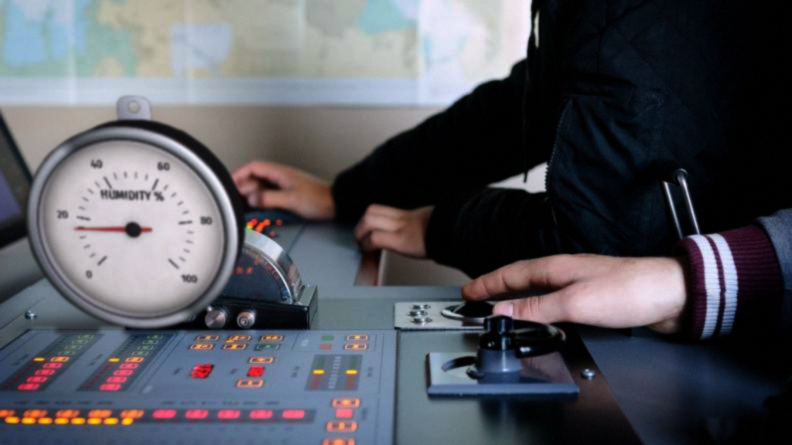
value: 16%
